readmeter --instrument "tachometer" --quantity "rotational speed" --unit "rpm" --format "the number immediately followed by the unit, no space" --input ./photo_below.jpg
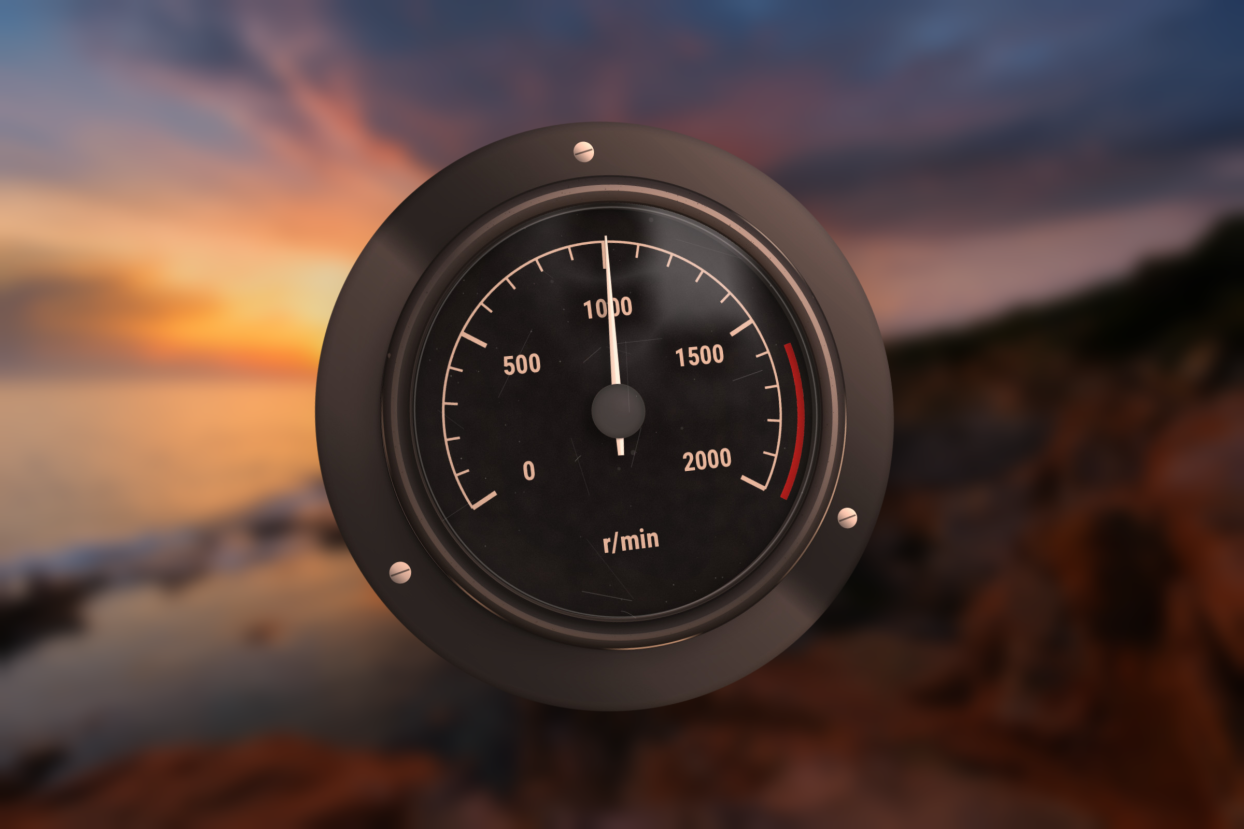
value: 1000rpm
